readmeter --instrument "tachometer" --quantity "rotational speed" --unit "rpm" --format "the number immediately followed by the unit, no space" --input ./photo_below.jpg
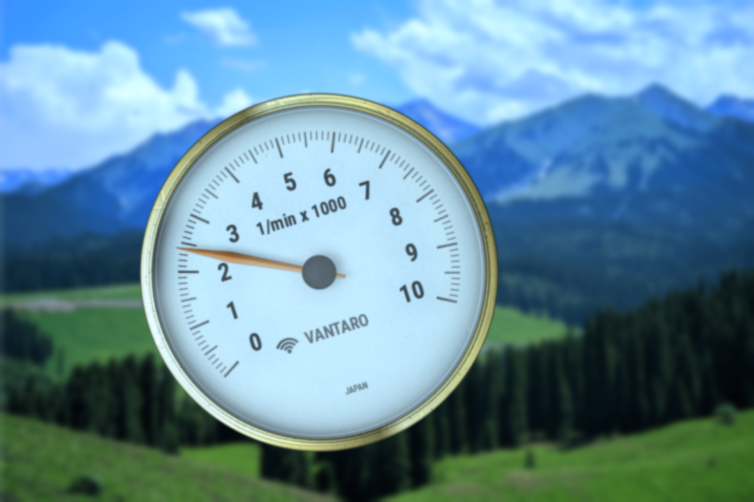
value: 2400rpm
